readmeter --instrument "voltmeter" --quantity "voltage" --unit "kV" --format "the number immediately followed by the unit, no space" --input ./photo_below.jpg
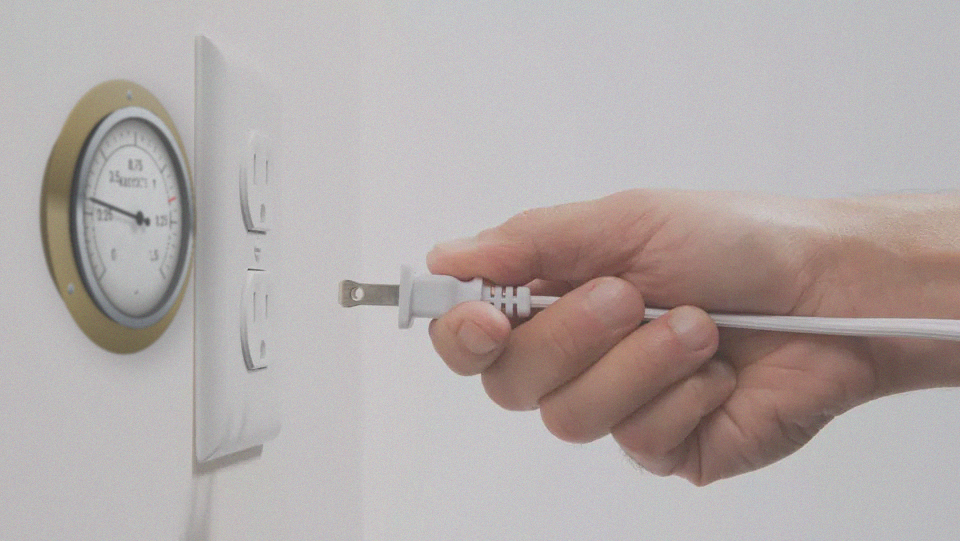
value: 0.3kV
